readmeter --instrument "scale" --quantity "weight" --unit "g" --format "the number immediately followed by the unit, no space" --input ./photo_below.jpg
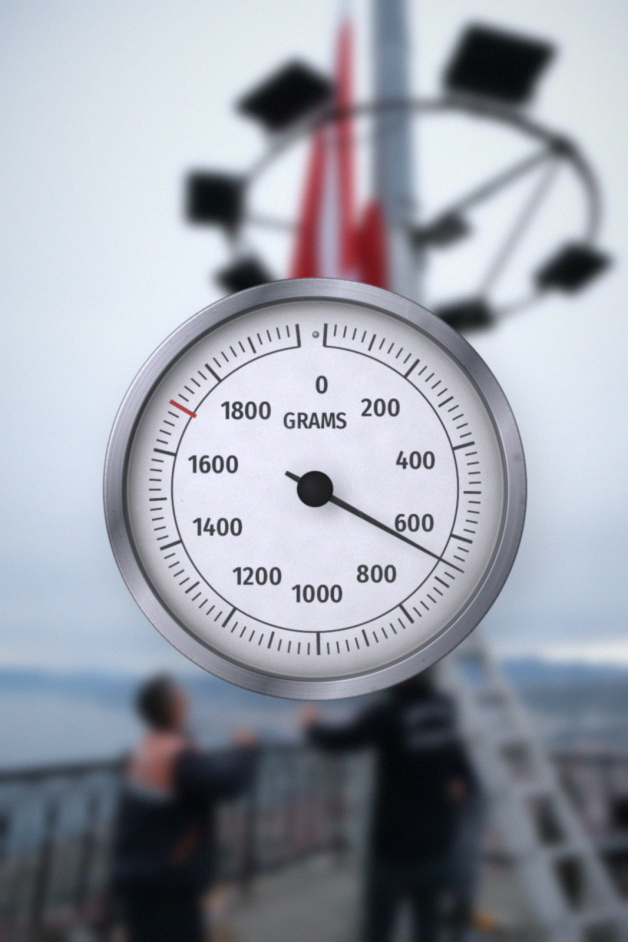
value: 660g
